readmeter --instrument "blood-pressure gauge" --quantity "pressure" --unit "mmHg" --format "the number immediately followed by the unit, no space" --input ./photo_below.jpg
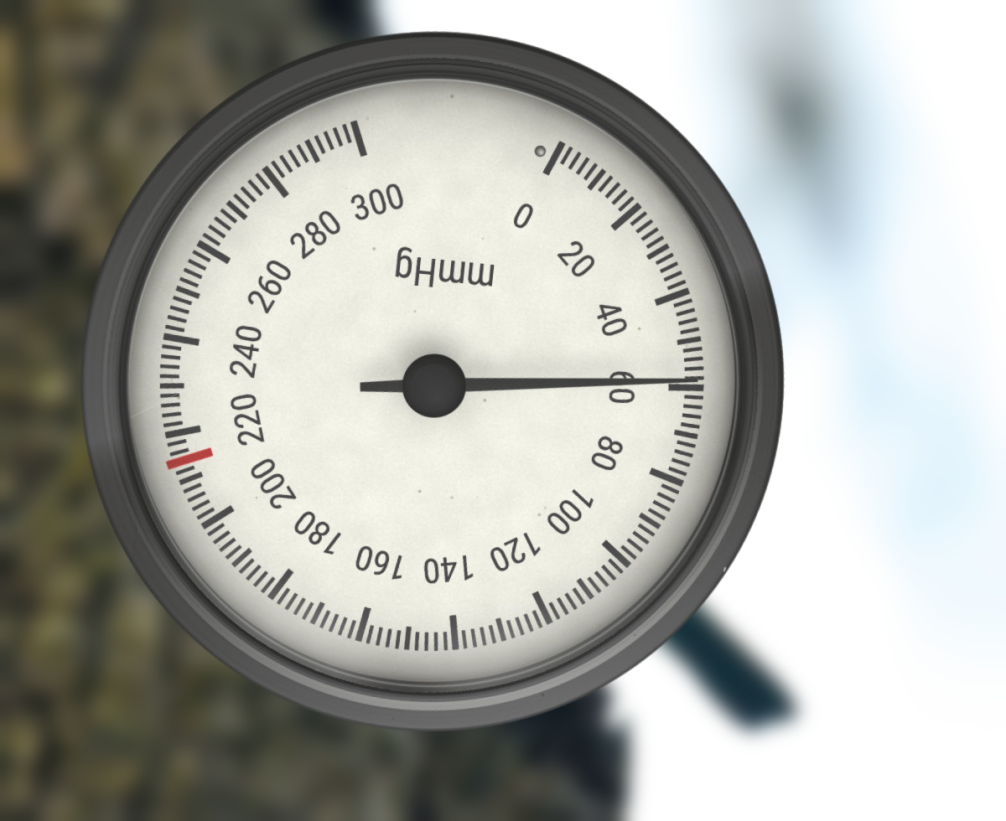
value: 58mmHg
